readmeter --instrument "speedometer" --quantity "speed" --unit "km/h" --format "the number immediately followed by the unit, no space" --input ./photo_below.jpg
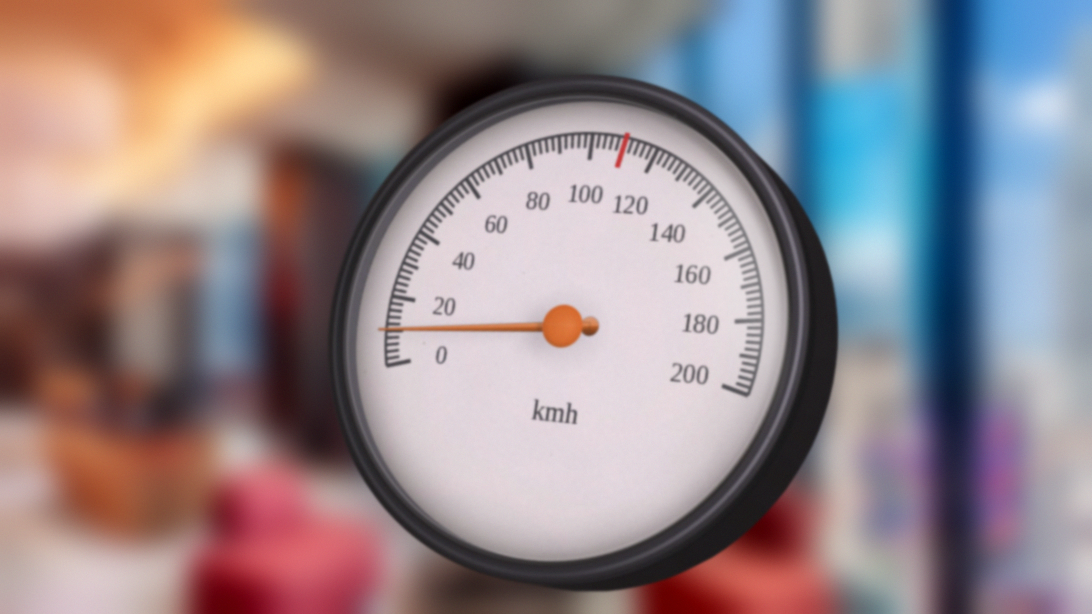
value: 10km/h
